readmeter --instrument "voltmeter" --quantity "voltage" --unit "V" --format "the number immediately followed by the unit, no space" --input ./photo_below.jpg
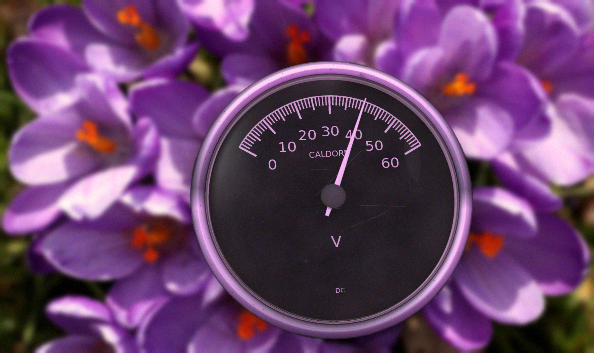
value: 40V
